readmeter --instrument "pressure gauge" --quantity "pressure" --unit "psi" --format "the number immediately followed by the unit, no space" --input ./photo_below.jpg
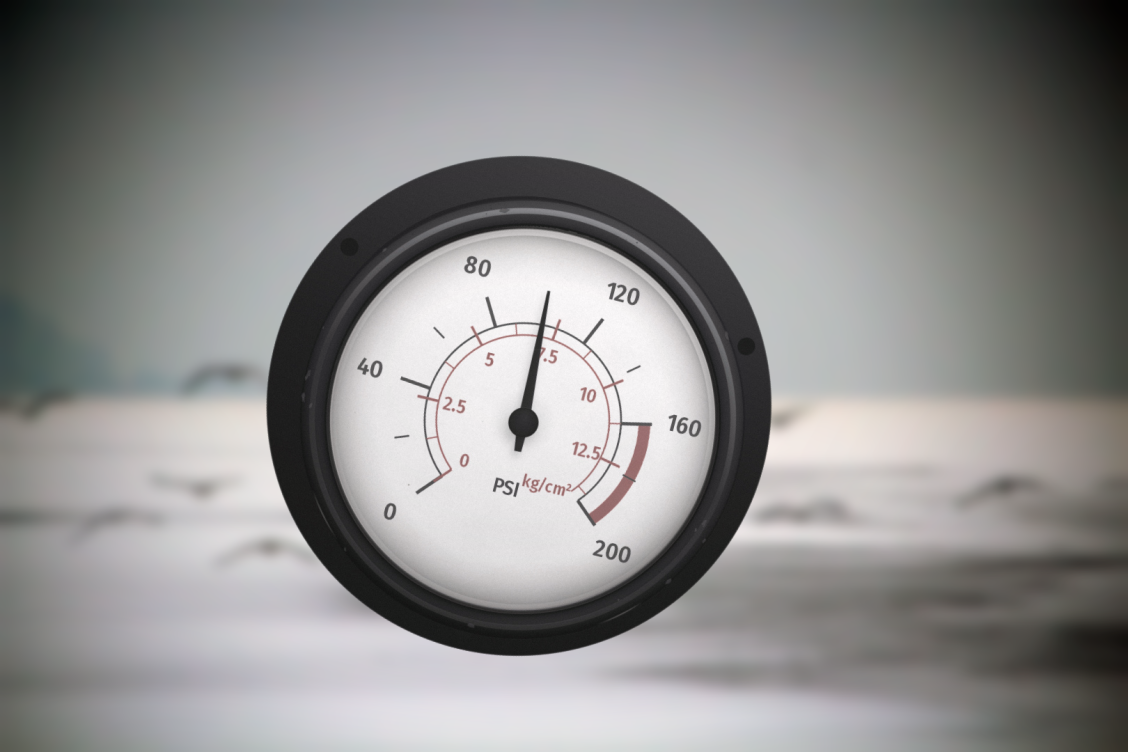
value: 100psi
